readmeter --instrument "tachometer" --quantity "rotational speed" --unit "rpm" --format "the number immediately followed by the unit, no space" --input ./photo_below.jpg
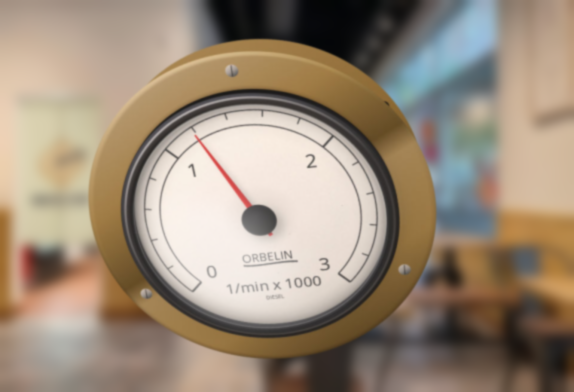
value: 1200rpm
